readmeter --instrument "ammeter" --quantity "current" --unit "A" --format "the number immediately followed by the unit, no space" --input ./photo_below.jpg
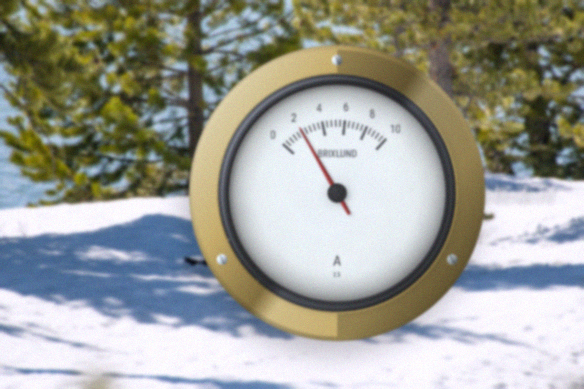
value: 2A
